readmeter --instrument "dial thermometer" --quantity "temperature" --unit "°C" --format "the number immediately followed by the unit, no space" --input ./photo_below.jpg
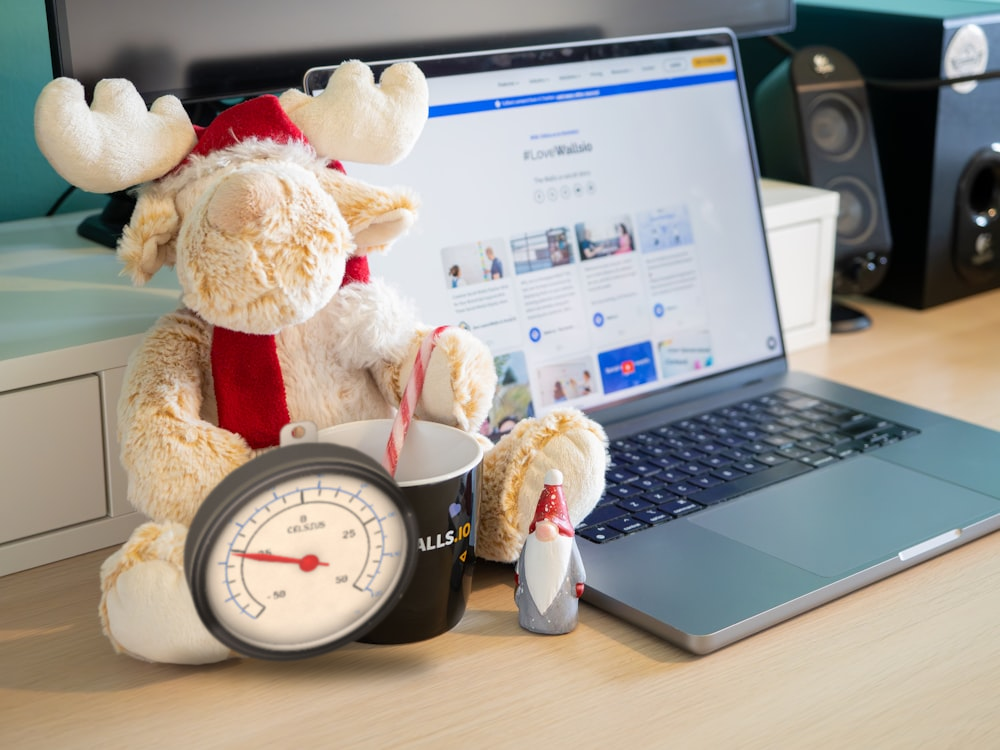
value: -25°C
